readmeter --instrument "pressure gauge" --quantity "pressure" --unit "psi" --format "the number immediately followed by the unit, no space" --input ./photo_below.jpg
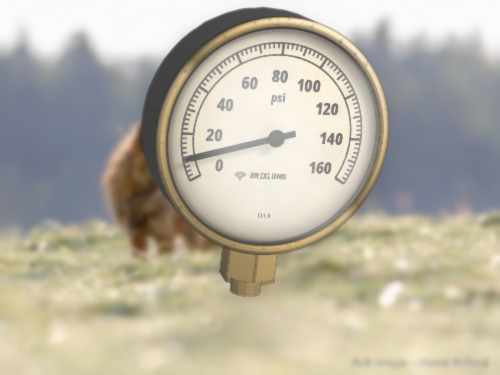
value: 10psi
